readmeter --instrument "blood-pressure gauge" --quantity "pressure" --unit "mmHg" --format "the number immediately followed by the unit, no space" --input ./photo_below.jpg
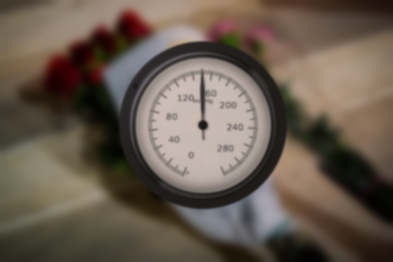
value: 150mmHg
